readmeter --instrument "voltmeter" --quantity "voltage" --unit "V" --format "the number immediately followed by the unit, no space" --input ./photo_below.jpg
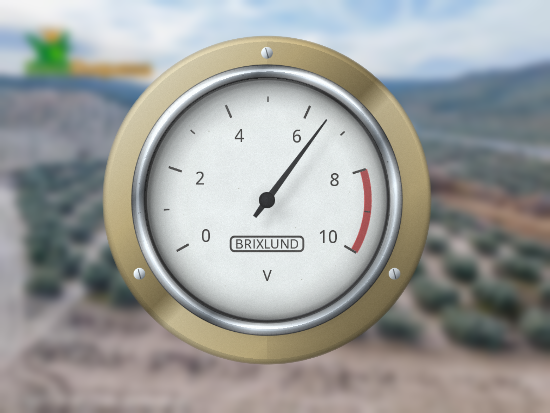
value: 6.5V
